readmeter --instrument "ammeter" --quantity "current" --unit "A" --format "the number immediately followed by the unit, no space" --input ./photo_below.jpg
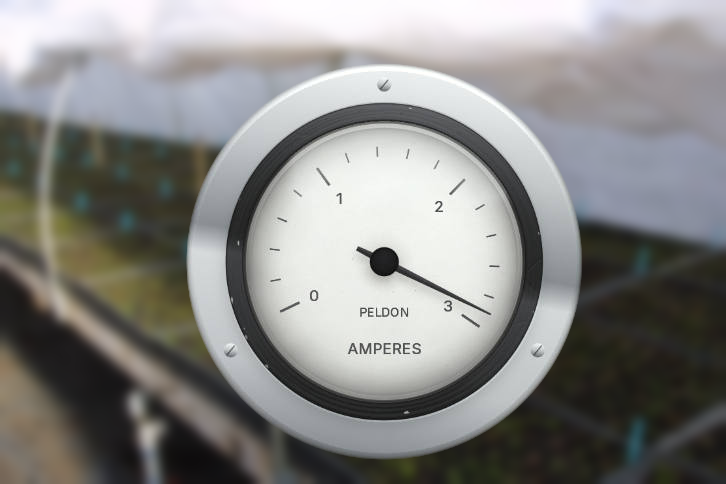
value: 2.9A
